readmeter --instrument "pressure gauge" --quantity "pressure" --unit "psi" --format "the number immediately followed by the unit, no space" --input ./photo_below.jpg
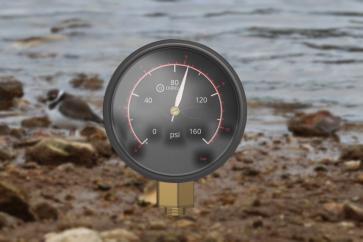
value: 90psi
